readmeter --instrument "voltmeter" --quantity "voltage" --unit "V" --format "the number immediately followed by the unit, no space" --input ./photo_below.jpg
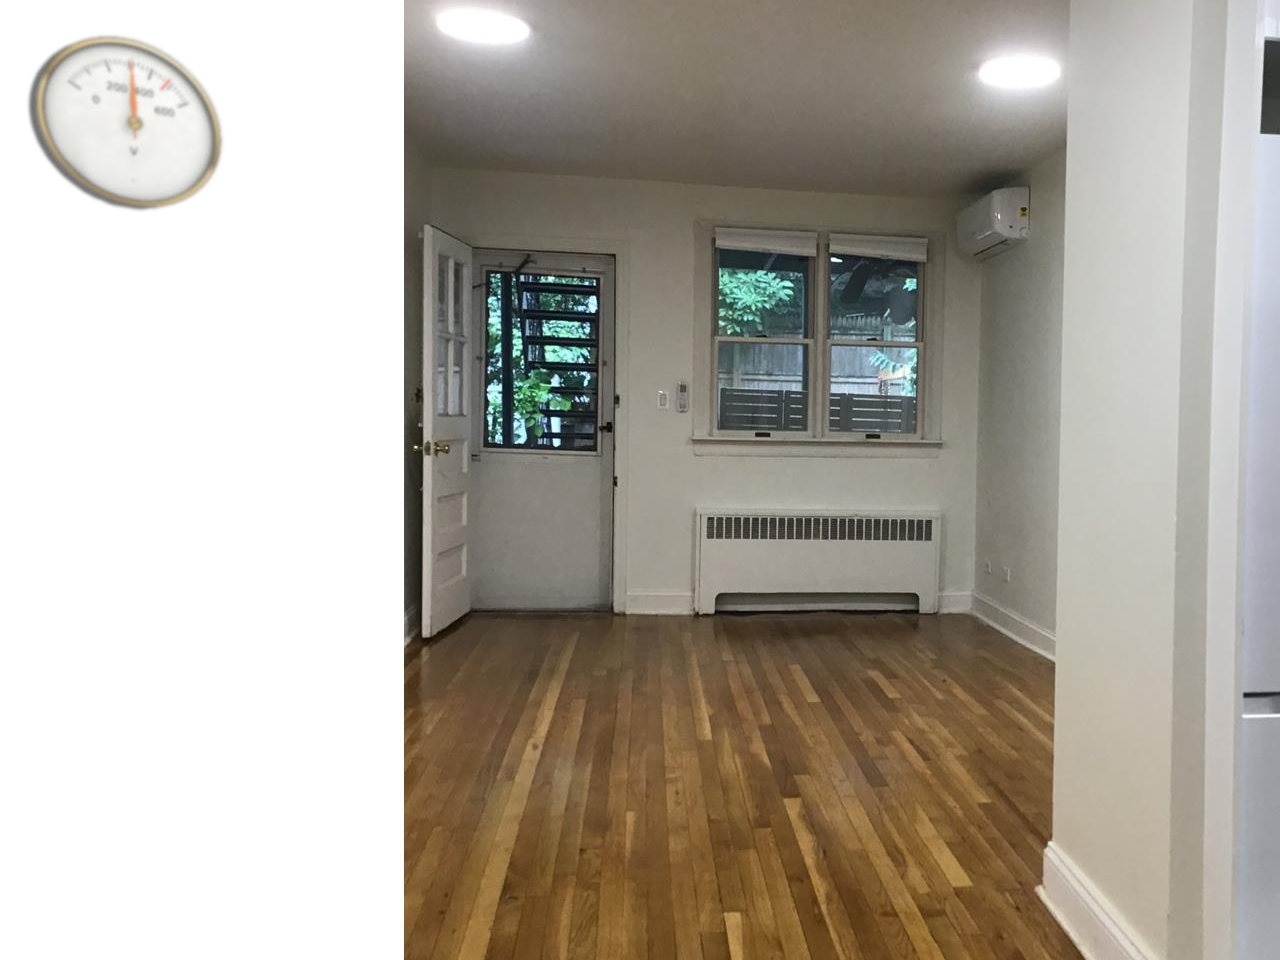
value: 300V
